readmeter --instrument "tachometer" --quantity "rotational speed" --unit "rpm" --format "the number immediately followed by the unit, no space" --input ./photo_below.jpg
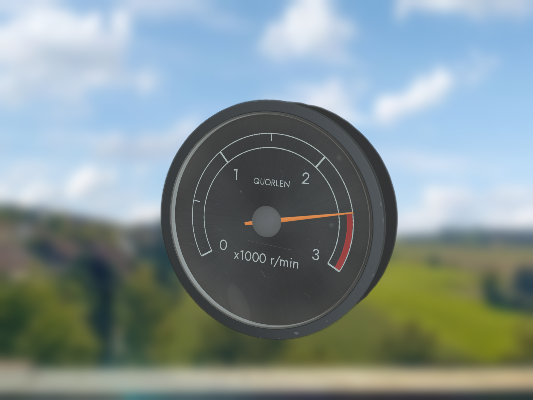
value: 2500rpm
